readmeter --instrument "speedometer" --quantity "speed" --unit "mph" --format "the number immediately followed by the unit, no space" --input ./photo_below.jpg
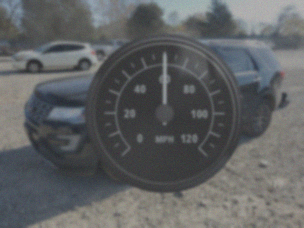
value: 60mph
